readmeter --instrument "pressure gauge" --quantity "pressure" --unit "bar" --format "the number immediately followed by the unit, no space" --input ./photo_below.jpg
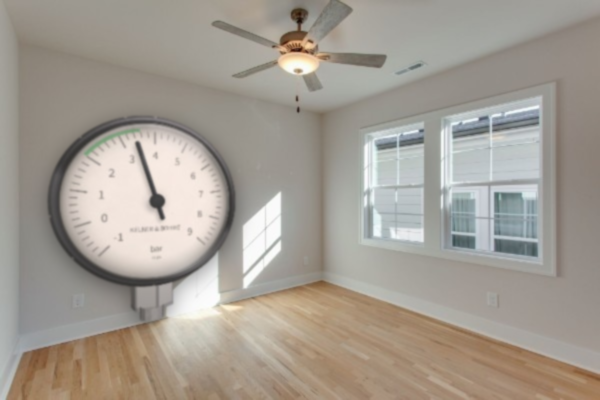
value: 3.4bar
